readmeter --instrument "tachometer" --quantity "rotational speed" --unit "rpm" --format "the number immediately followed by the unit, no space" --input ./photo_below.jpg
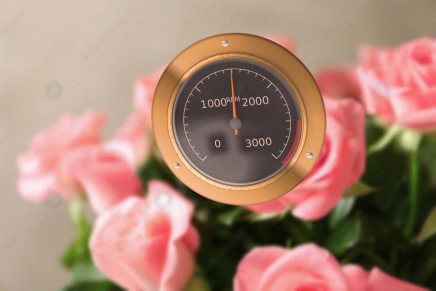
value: 1500rpm
